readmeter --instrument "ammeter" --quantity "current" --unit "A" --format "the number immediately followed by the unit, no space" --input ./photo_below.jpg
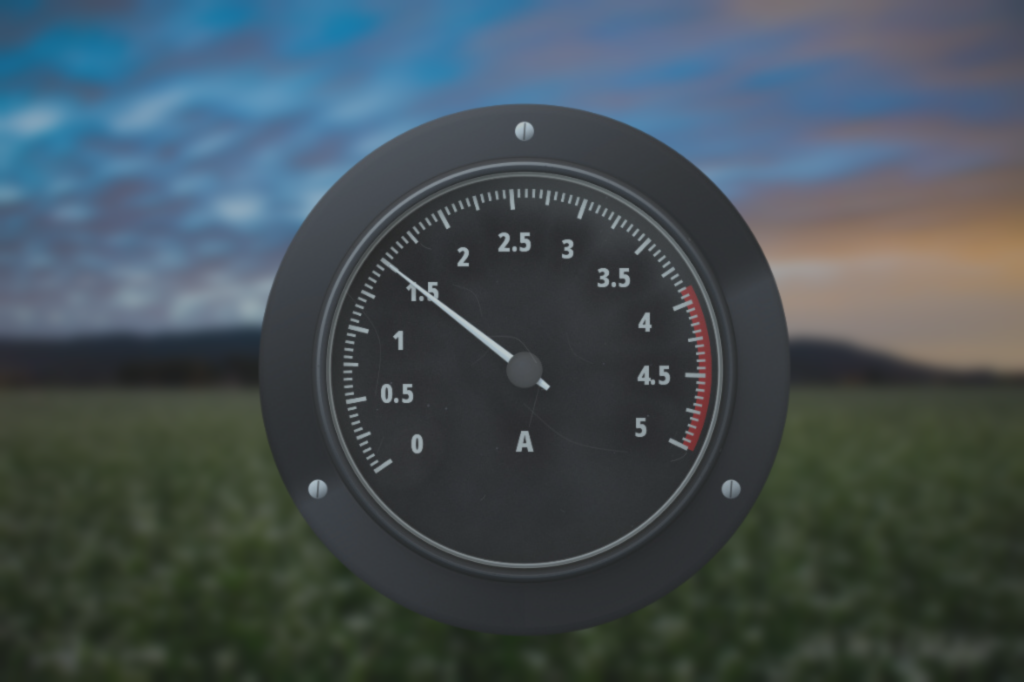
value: 1.5A
